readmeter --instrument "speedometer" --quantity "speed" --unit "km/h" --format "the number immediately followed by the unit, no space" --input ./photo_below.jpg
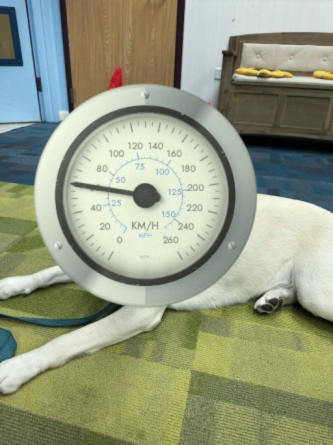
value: 60km/h
